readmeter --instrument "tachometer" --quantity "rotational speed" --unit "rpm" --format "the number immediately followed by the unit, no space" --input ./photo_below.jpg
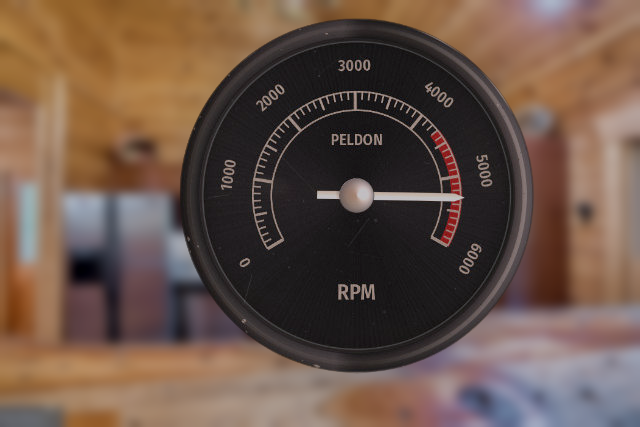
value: 5300rpm
